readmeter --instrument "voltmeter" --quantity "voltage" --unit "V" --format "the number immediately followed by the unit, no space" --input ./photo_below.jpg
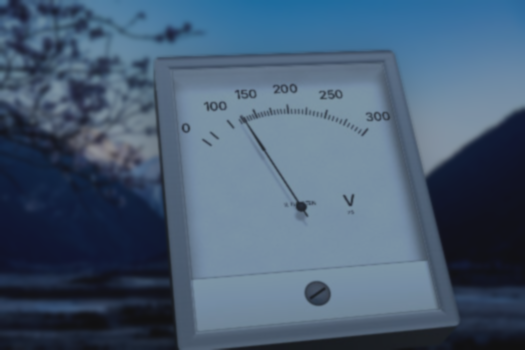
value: 125V
